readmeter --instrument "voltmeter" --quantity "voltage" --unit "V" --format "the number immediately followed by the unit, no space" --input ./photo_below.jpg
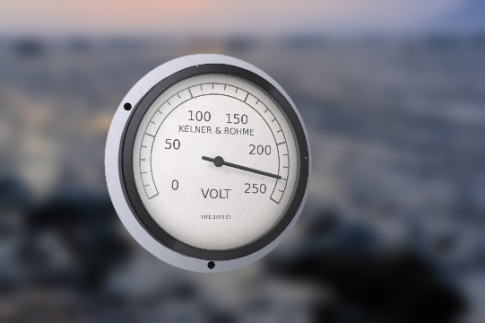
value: 230V
